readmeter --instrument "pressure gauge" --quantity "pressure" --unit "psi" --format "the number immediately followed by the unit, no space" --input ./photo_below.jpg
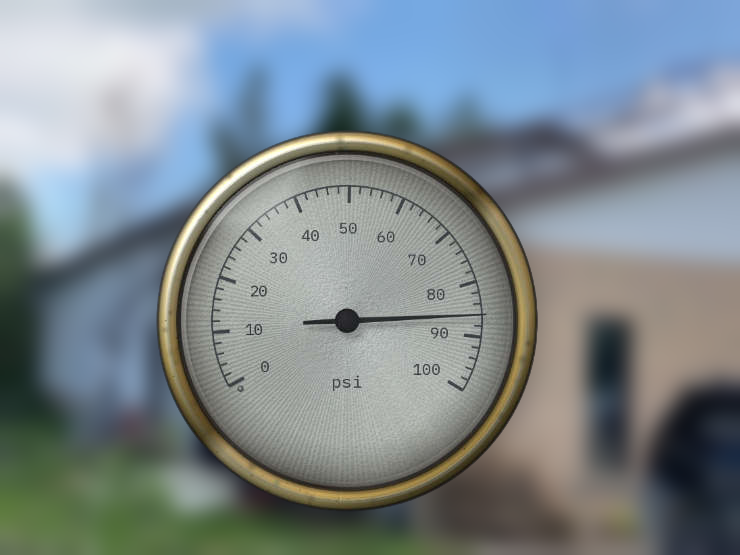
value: 86psi
